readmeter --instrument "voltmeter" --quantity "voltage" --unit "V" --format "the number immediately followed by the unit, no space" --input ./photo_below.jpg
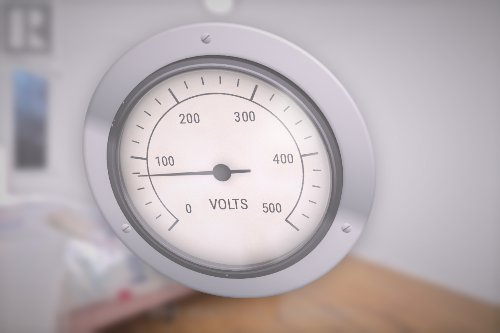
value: 80V
